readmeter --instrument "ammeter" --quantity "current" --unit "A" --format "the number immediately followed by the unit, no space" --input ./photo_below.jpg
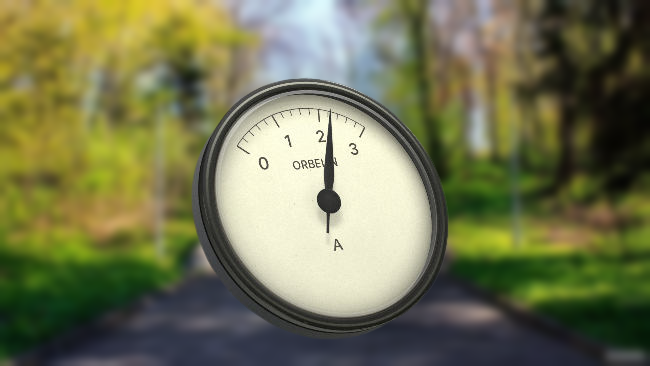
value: 2.2A
